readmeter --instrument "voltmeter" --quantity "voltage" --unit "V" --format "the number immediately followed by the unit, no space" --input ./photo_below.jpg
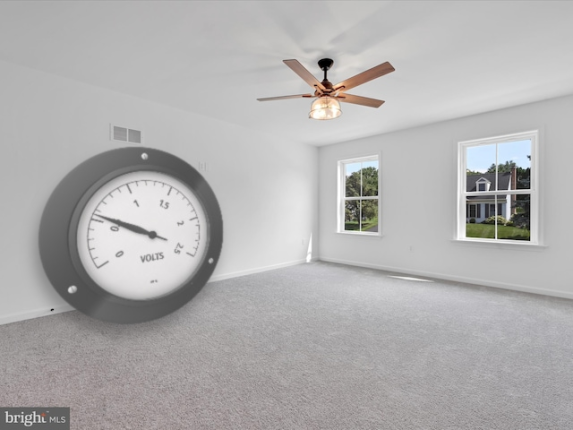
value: 0.55V
